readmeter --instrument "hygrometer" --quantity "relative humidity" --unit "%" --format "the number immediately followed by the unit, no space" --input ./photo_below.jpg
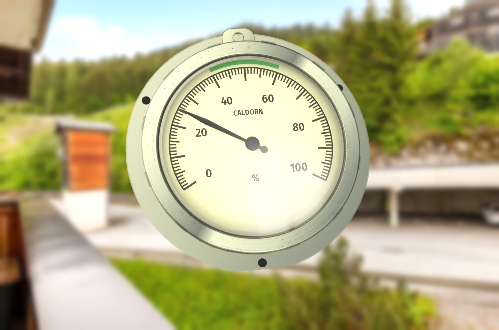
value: 25%
